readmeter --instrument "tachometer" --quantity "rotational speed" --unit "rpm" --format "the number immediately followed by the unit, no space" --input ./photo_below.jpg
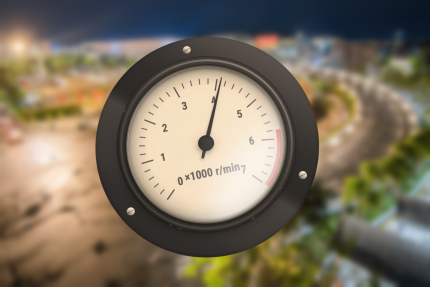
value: 4100rpm
